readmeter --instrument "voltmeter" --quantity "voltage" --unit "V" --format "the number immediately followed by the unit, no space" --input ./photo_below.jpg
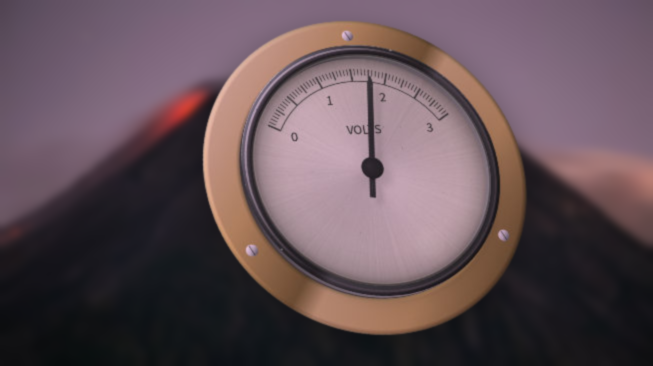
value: 1.75V
